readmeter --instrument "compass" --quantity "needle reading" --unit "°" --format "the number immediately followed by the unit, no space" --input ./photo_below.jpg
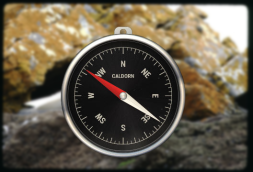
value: 305°
